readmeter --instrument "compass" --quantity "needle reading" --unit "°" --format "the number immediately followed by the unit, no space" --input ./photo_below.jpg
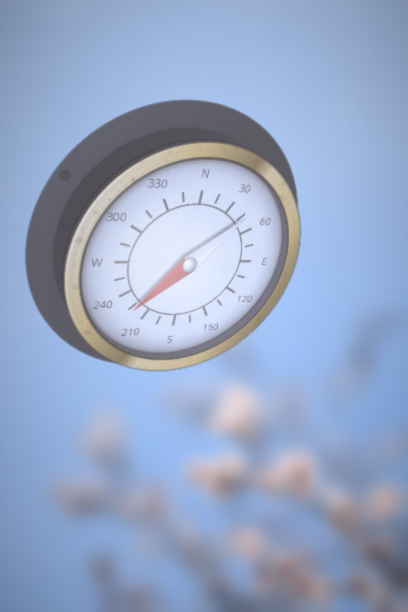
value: 225°
